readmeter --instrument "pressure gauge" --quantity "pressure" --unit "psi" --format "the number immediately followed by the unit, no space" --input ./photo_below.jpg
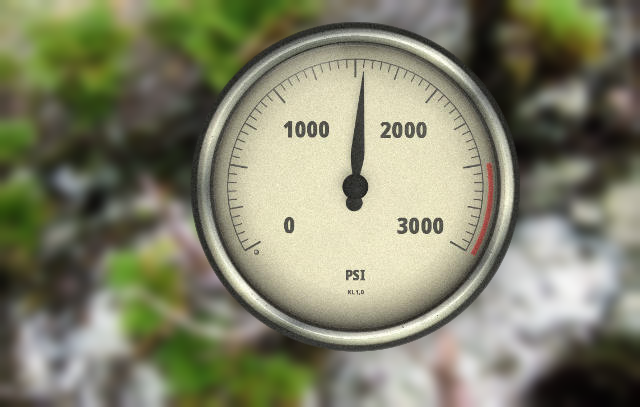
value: 1550psi
